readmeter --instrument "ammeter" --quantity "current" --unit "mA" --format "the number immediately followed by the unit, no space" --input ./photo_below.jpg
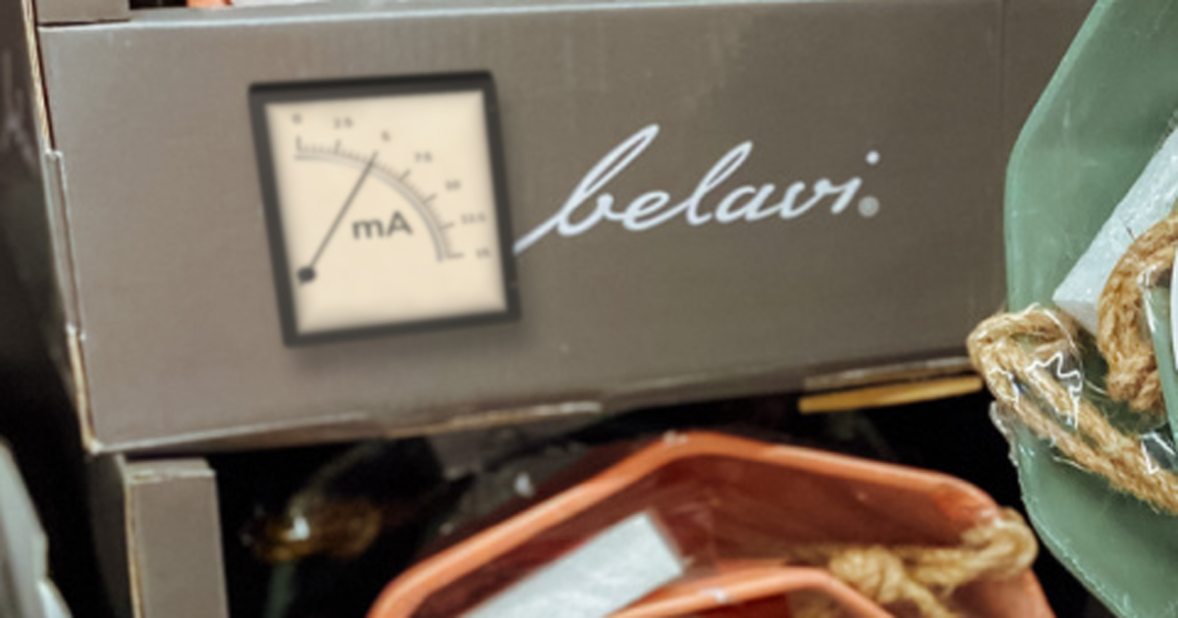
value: 5mA
